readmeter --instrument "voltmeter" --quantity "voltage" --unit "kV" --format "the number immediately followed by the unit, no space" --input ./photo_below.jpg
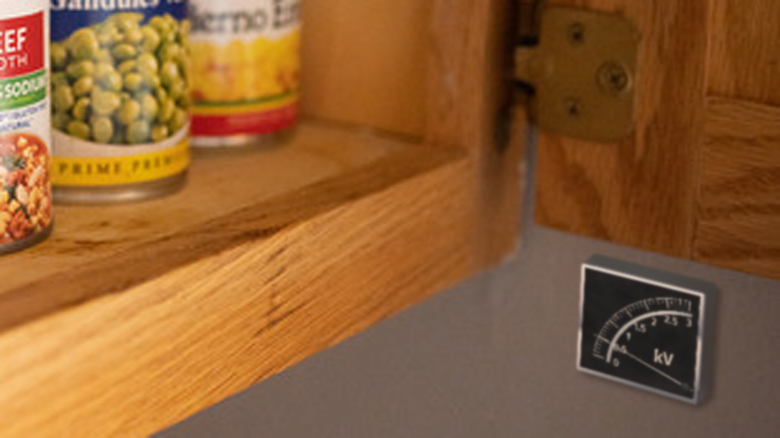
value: 0.5kV
